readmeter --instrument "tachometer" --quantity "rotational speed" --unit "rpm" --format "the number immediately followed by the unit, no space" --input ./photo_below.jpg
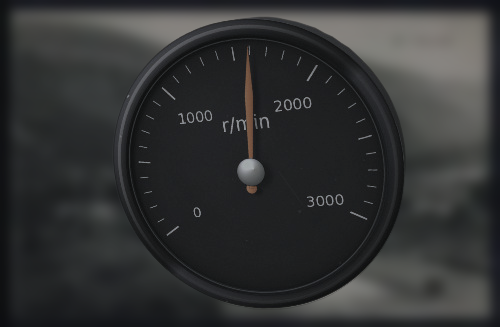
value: 1600rpm
